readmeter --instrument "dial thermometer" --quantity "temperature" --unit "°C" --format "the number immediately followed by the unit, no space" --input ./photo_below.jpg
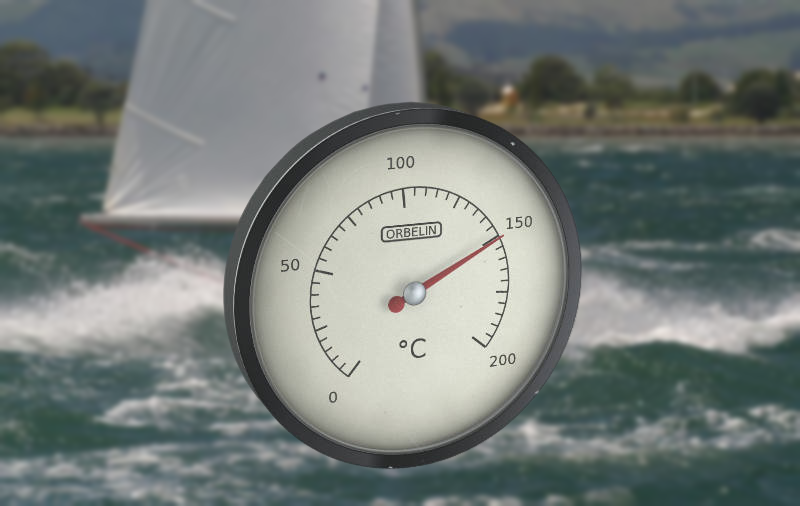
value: 150°C
